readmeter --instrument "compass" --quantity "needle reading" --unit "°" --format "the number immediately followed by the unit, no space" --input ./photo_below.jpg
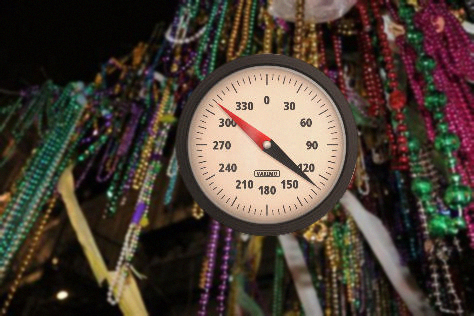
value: 310°
